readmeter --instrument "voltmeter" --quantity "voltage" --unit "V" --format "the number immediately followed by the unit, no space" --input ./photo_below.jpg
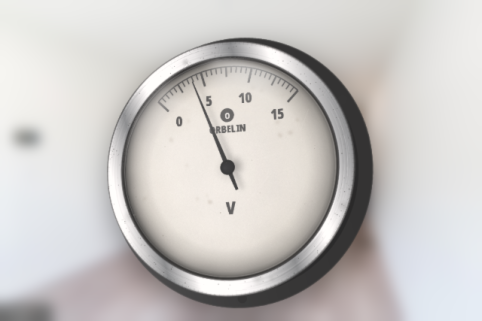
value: 4V
